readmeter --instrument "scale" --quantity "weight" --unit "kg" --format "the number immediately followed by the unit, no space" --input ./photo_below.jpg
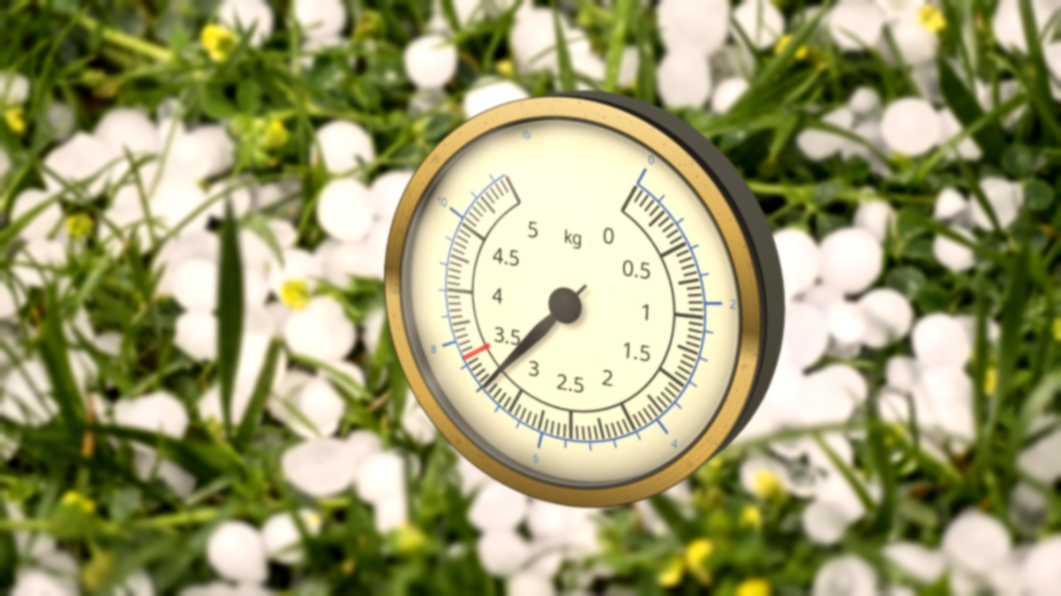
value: 3.25kg
